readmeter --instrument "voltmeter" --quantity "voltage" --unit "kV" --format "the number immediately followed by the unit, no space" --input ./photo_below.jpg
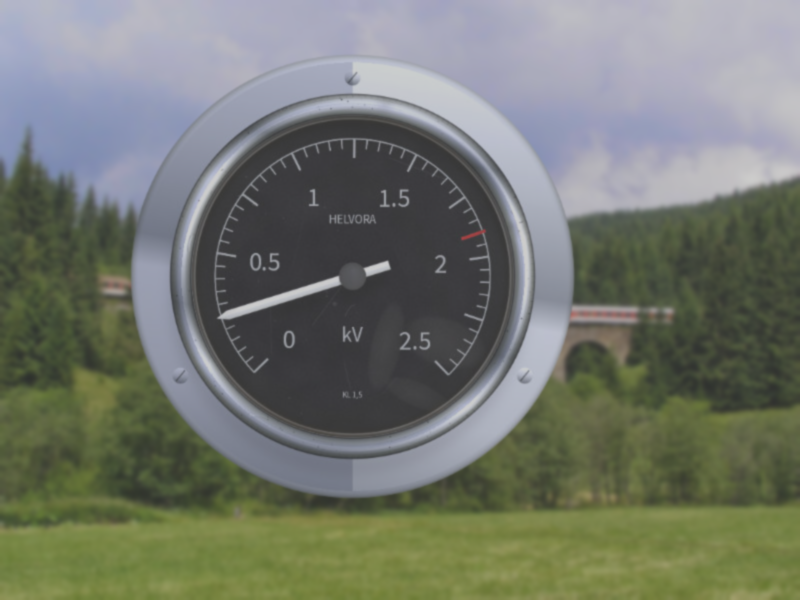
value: 0.25kV
